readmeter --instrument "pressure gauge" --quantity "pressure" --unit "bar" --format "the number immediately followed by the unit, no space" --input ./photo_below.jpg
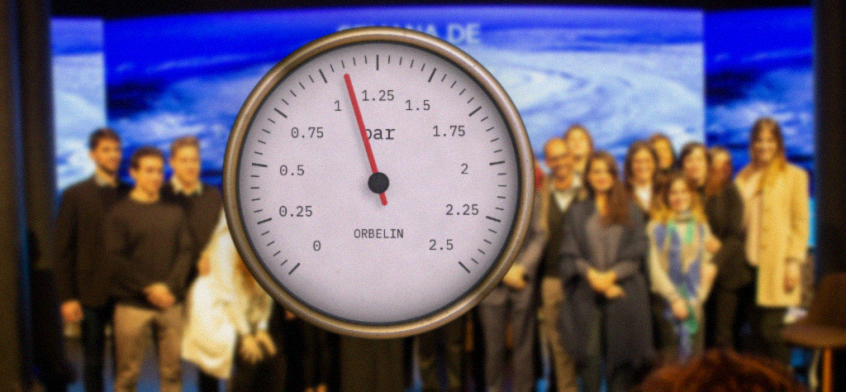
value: 1.1bar
